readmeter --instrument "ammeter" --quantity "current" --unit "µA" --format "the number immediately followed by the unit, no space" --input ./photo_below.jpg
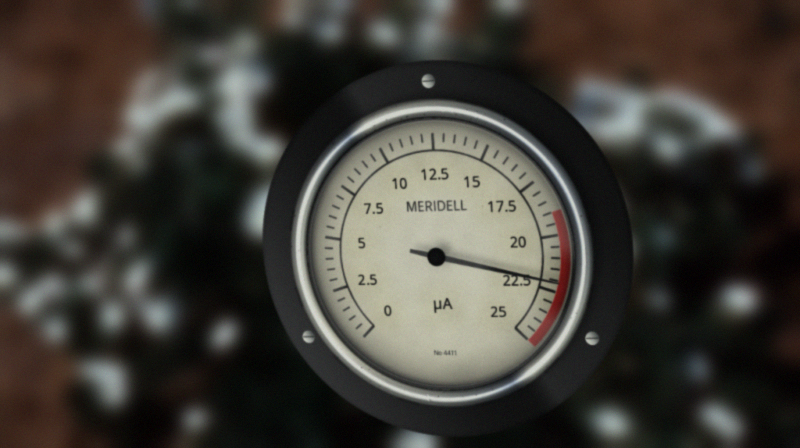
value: 22µA
